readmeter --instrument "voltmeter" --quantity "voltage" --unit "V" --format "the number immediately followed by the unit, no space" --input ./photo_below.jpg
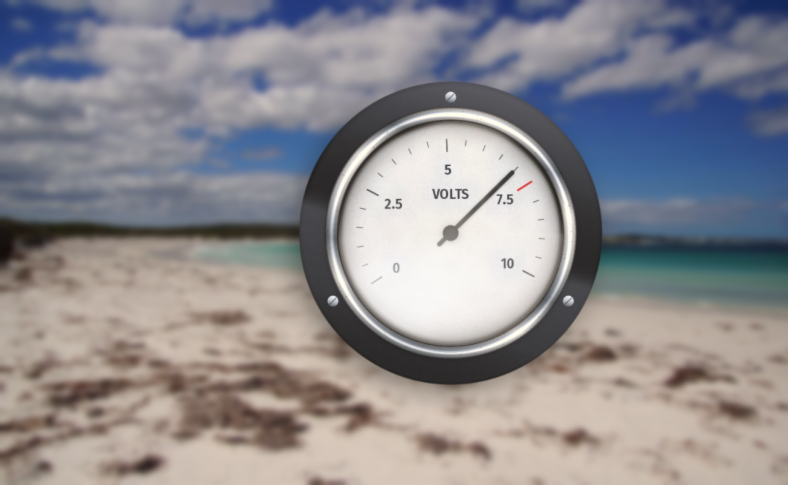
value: 7V
